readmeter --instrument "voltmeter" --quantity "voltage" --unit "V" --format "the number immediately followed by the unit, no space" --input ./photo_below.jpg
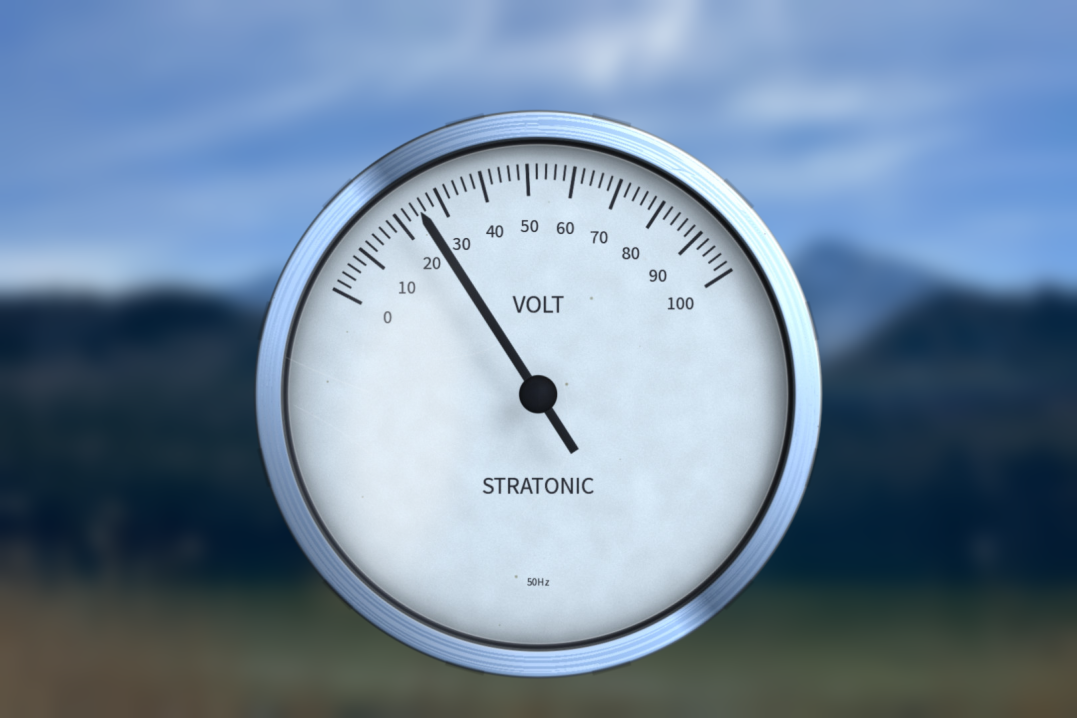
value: 25V
